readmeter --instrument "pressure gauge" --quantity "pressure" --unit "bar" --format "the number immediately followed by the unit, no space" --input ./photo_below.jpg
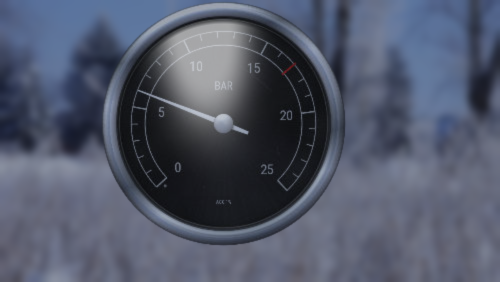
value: 6bar
